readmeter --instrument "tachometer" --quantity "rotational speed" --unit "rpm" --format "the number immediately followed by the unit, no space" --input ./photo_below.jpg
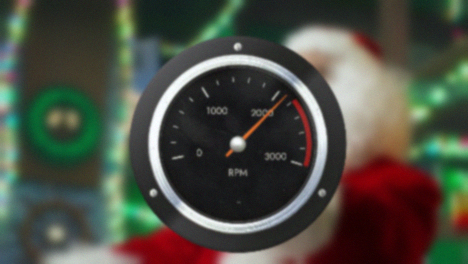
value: 2100rpm
